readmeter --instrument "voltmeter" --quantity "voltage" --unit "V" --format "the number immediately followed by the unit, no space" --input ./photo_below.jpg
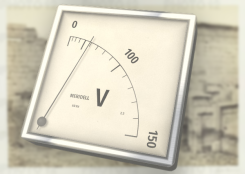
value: 60V
